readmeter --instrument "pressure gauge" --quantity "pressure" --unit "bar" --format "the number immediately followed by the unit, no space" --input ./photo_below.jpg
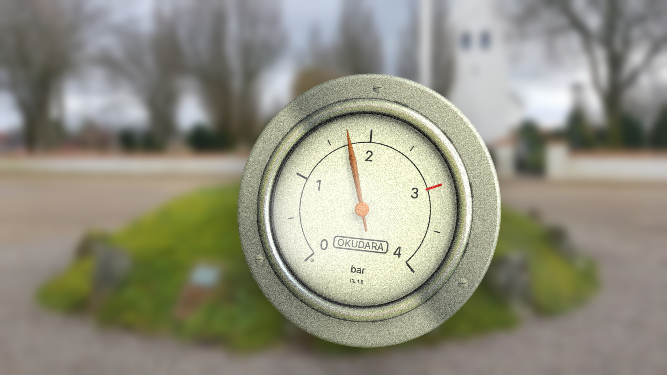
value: 1.75bar
